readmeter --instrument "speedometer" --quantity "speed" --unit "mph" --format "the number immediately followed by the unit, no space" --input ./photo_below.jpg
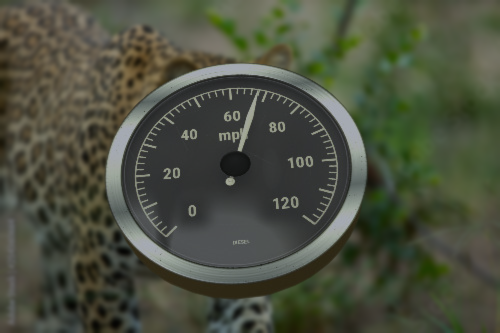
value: 68mph
